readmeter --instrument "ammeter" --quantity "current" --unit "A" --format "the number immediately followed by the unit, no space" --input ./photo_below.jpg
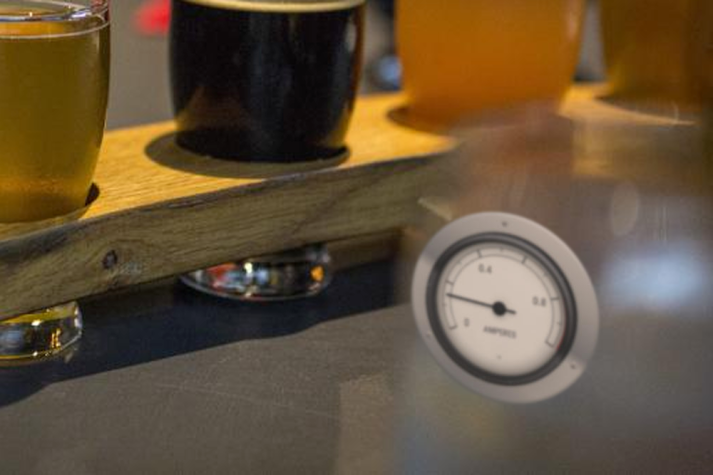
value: 0.15A
